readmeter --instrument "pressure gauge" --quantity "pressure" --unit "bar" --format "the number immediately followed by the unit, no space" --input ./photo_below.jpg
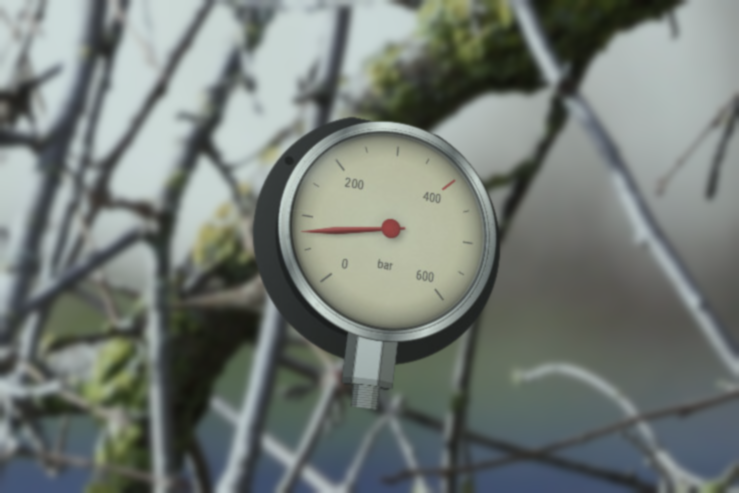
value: 75bar
